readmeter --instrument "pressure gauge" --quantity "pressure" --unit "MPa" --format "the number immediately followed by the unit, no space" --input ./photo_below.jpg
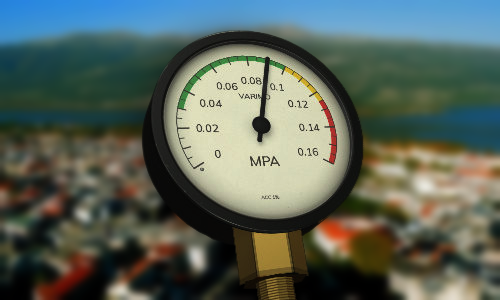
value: 0.09MPa
